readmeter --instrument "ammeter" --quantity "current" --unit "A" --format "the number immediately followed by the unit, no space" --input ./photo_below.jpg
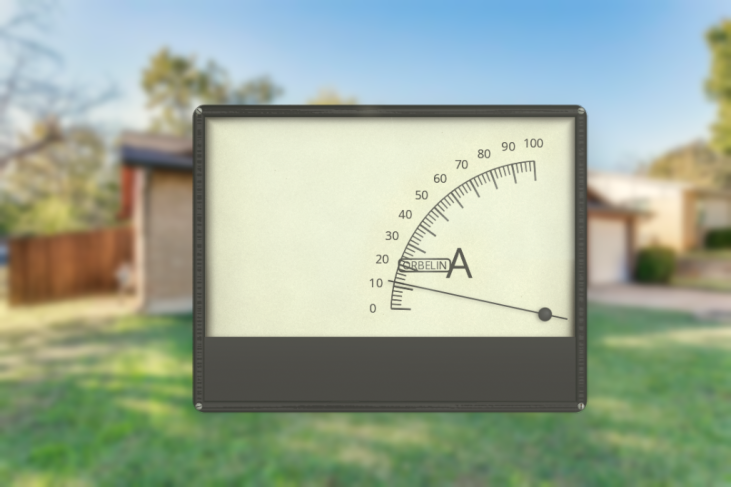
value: 12A
